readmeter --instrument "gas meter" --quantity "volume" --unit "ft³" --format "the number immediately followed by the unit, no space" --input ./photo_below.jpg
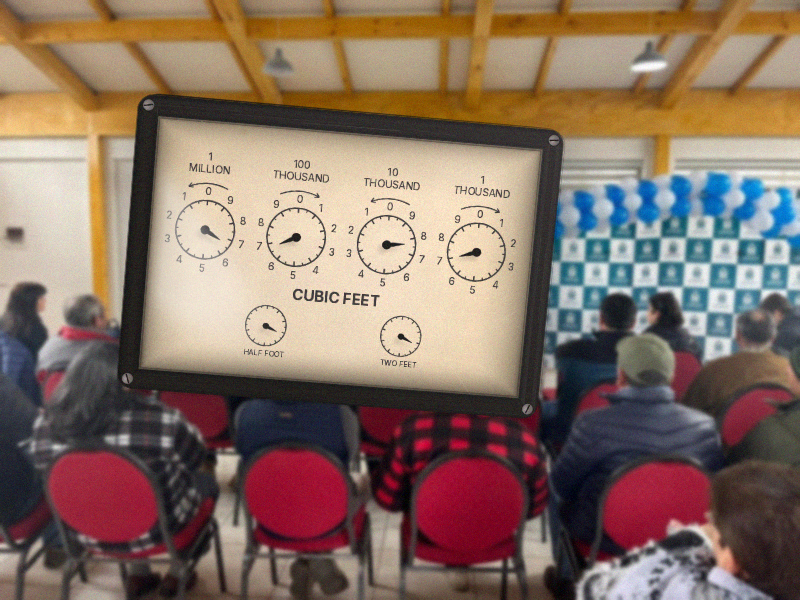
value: 667700ft³
